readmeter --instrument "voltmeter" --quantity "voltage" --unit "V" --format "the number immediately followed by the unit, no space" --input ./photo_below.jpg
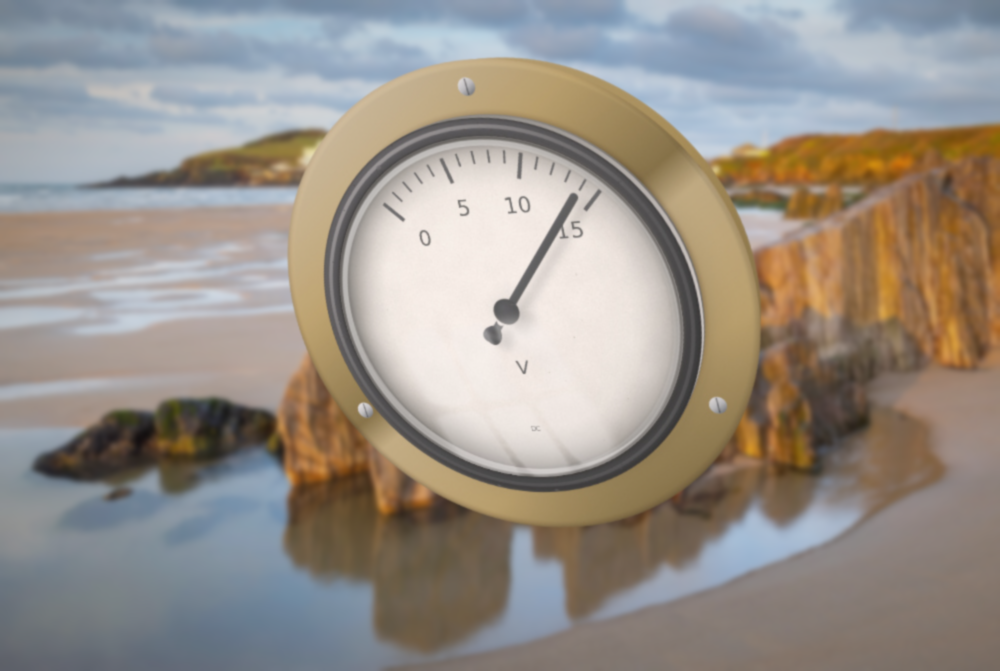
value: 14V
